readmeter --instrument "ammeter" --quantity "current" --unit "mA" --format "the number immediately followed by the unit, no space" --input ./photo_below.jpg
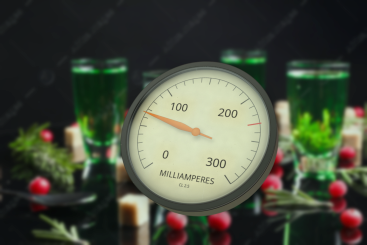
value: 65mA
